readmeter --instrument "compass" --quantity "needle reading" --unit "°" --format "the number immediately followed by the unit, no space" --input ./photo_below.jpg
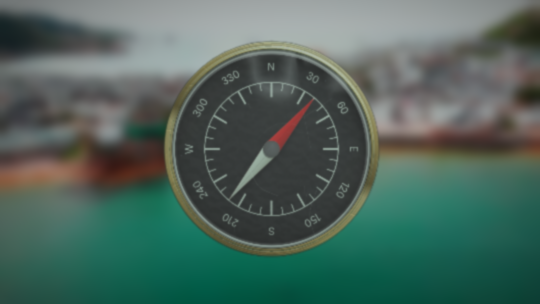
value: 40°
